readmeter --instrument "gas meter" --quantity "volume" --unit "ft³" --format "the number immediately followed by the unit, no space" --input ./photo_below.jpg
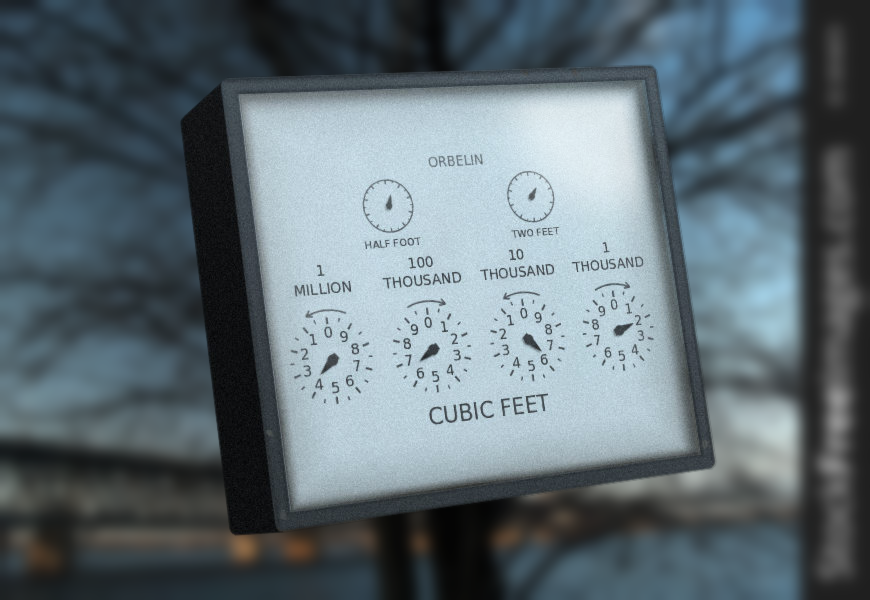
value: 366200ft³
